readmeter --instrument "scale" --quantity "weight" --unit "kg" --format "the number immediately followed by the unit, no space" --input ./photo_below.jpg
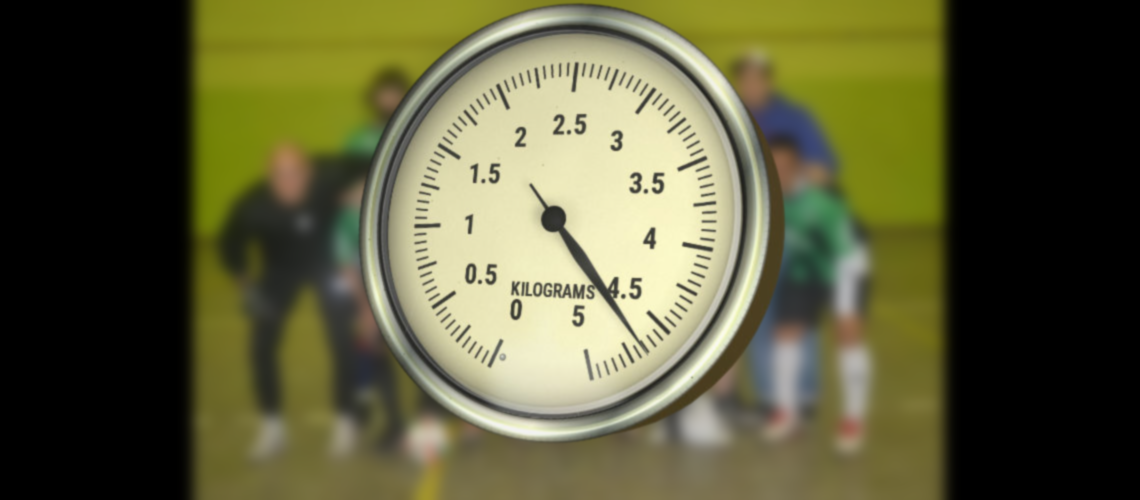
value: 4.65kg
